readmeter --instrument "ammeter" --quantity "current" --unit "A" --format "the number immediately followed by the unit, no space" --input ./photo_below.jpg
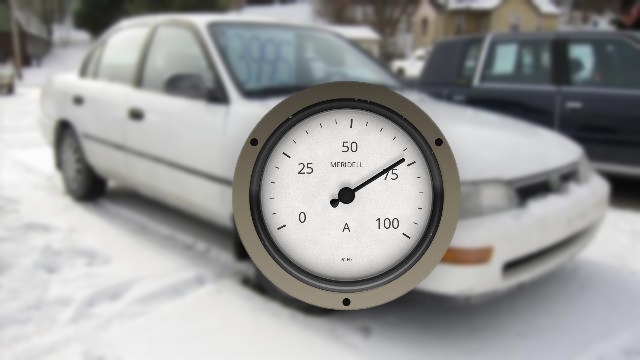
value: 72.5A
